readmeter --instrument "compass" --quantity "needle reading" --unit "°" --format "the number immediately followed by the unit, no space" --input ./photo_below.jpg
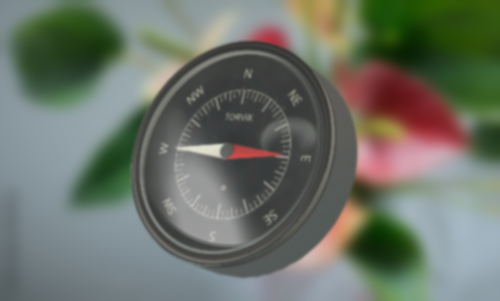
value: 90°
